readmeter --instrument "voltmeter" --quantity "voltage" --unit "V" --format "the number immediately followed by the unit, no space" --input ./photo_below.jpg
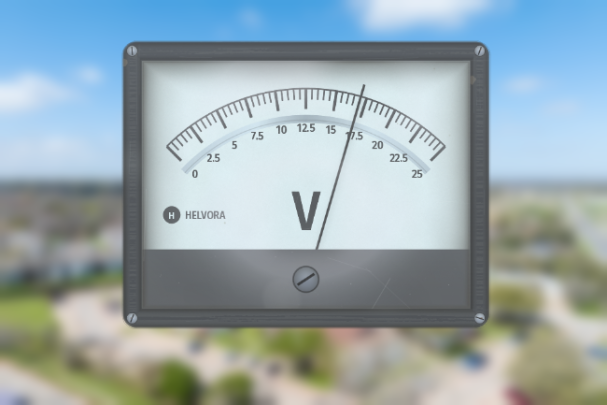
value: 17V
